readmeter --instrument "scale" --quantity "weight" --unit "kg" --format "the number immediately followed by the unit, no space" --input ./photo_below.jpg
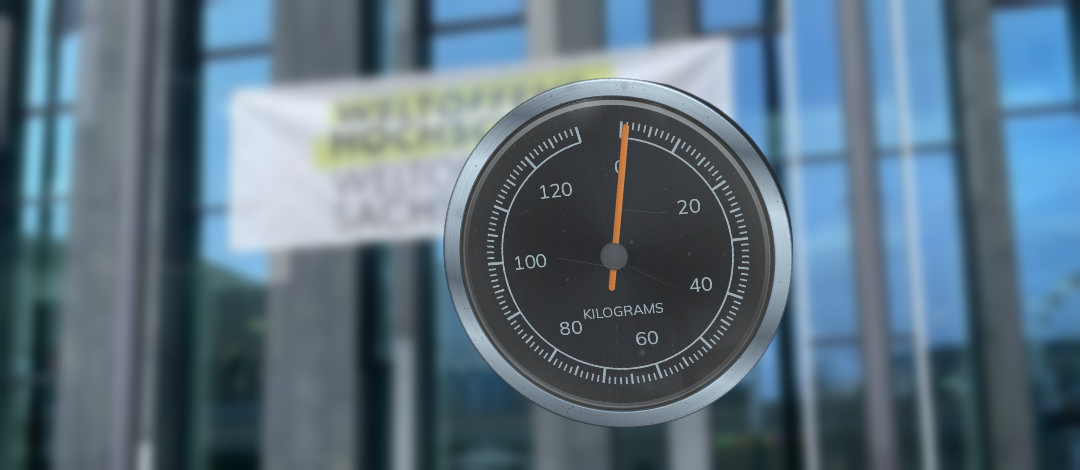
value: 1kg
